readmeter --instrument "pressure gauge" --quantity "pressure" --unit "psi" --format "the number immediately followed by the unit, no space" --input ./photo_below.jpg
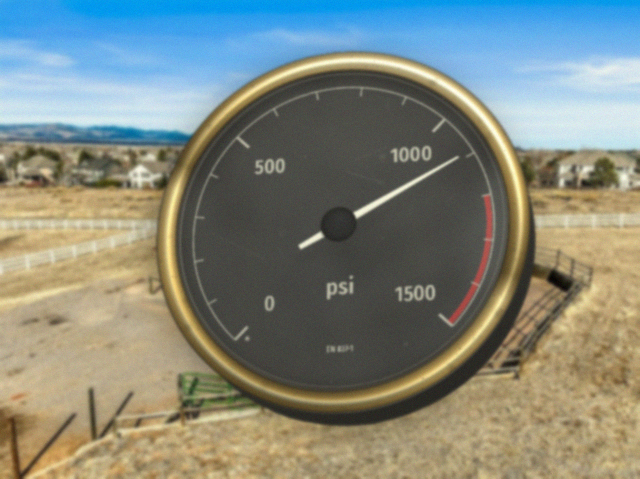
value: 1100psi
